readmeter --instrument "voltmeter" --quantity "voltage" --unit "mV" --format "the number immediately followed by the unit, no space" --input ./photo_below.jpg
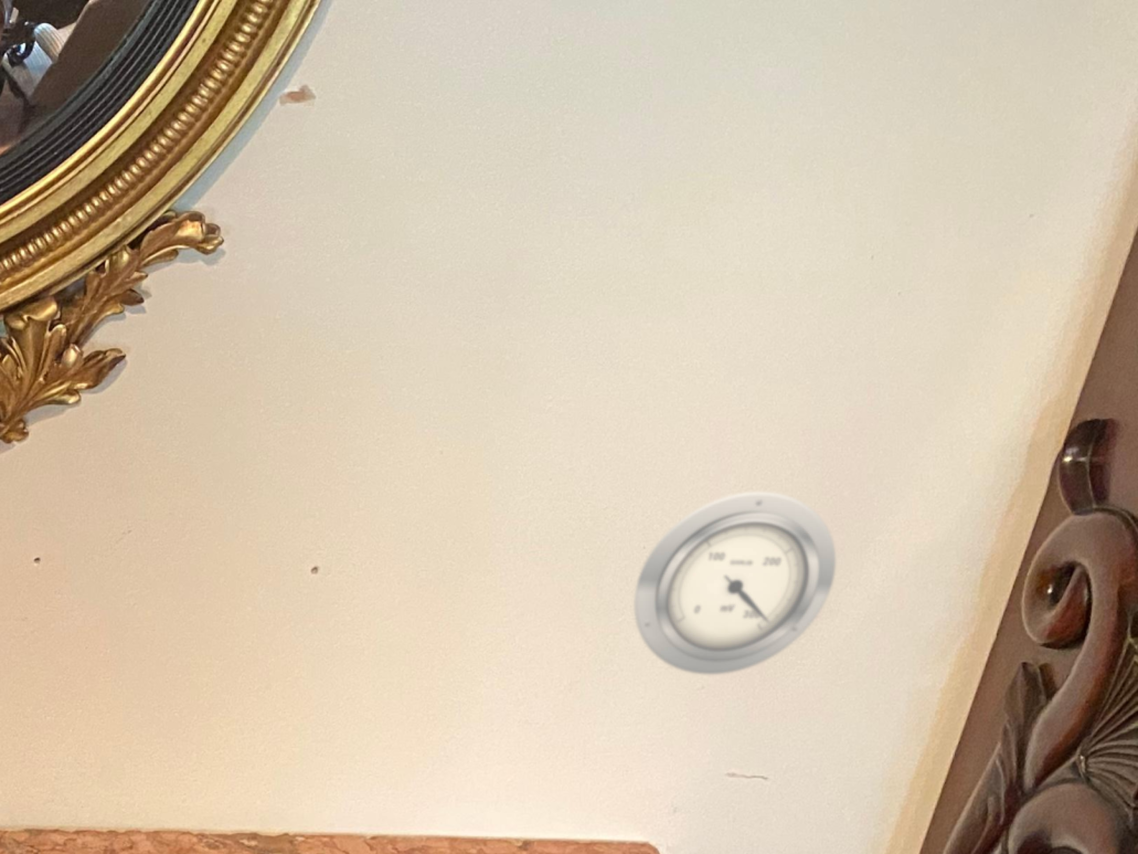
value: 290mV
